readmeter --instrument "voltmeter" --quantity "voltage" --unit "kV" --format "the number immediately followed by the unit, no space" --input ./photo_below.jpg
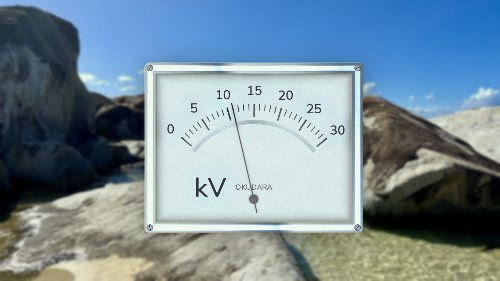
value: 11kV
